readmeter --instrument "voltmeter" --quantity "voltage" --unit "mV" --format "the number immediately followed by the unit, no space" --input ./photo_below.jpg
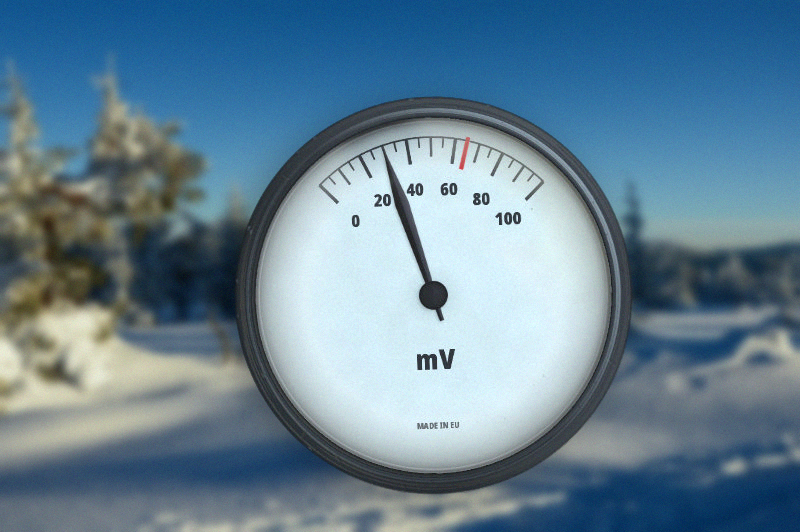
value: 30mV
